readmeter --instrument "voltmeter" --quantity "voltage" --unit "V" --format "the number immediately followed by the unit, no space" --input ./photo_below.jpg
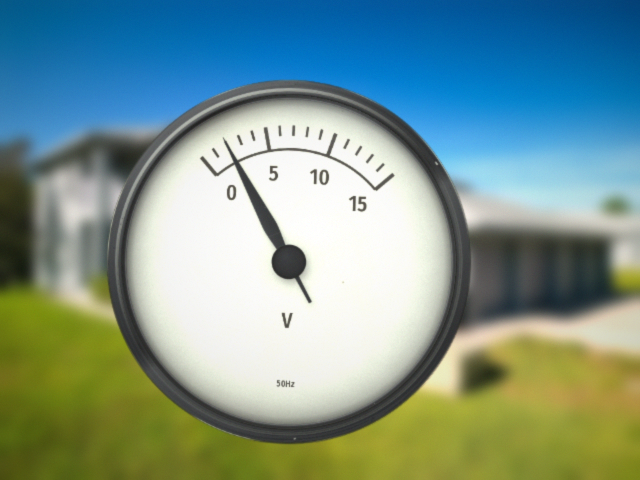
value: 2V
